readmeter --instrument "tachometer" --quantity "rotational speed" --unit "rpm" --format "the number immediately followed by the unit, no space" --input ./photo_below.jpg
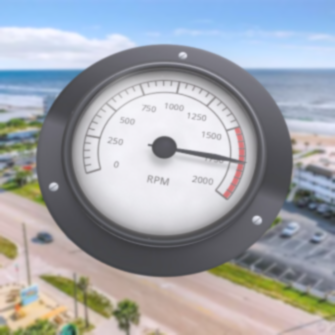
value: 1750rpm
